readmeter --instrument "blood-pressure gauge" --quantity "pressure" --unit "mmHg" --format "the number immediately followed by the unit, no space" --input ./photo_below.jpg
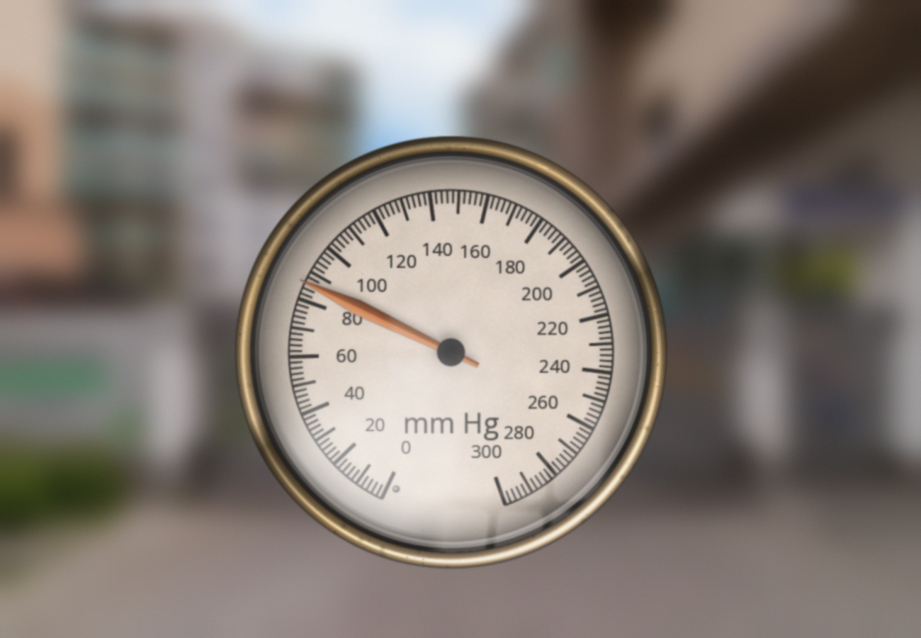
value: 86mmHg
